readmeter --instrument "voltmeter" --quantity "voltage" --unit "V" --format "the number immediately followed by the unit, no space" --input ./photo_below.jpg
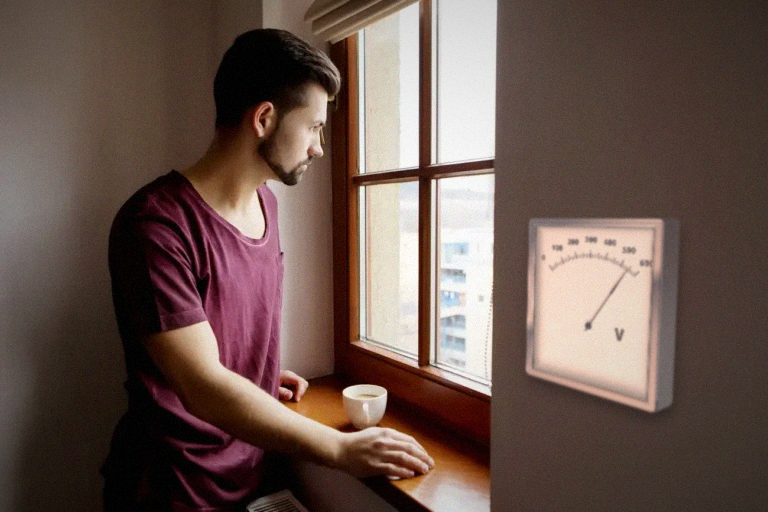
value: 550V
